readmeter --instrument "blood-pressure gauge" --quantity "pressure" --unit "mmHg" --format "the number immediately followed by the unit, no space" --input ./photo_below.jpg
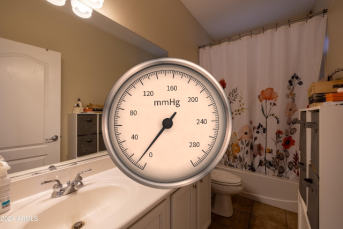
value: 10mmHg
